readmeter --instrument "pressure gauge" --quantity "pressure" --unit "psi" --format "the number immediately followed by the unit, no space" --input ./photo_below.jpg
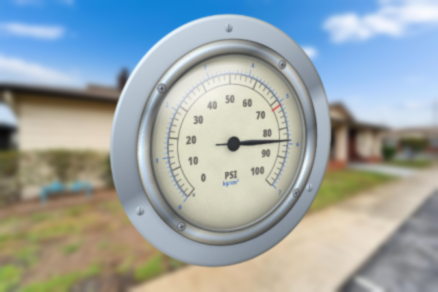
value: 84psi
